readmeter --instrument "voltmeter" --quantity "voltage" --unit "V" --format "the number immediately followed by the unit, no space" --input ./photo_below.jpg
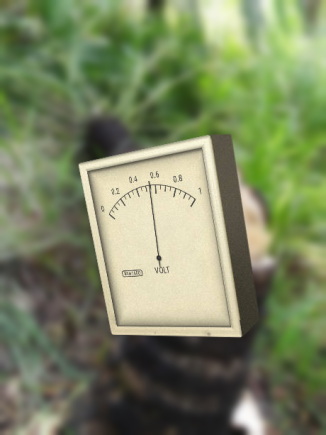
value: 0.55V
